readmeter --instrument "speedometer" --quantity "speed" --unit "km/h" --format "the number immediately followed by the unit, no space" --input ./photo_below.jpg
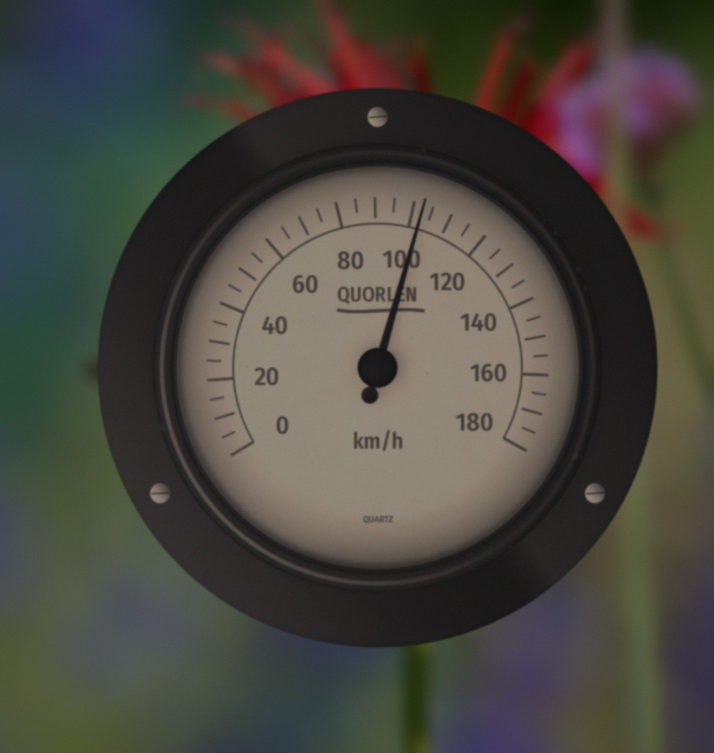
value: 102.5km/h
